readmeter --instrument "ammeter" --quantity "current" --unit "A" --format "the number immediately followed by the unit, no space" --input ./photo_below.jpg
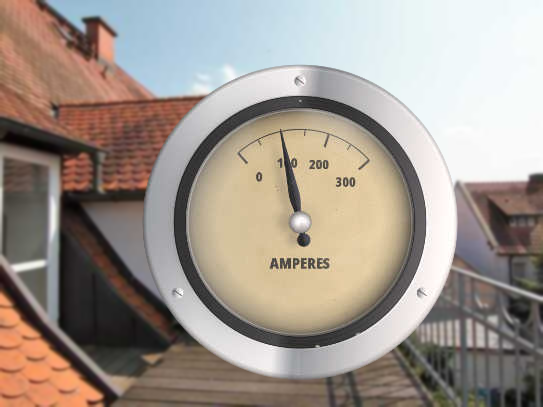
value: 100A
